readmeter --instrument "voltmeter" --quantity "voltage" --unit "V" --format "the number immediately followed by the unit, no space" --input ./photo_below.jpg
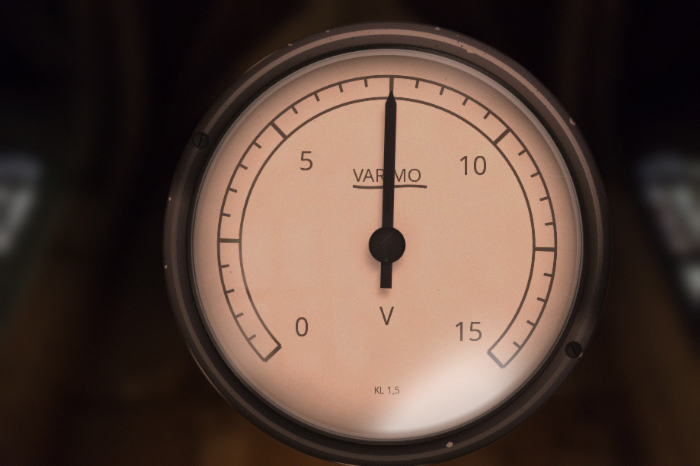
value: 7.5V
